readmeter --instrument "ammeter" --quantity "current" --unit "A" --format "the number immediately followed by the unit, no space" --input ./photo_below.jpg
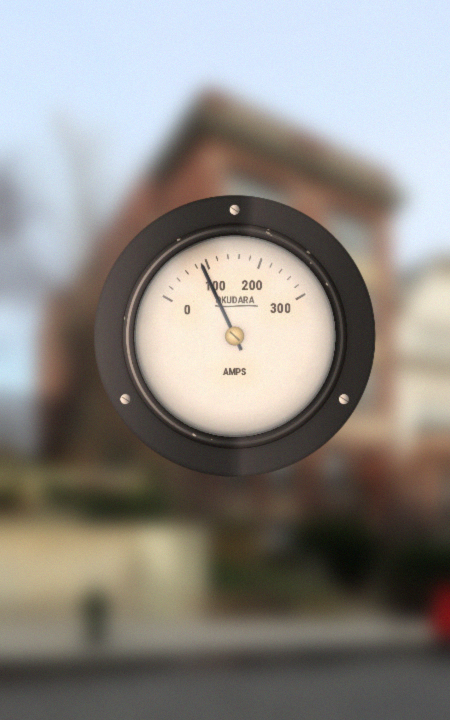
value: 90A
